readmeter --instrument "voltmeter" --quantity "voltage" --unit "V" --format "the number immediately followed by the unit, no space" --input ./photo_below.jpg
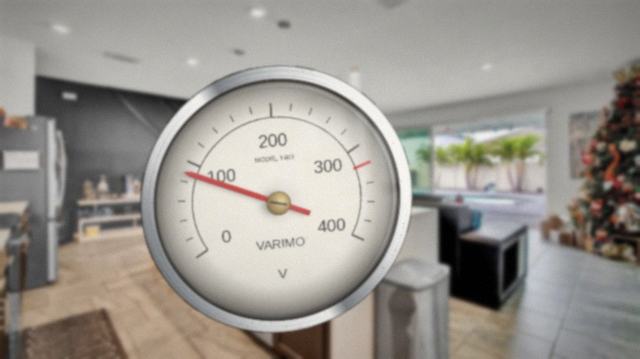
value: 90V
